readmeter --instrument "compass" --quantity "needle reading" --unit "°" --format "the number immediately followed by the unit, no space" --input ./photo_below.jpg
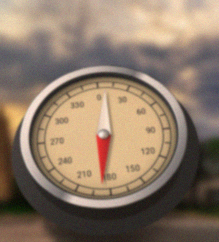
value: 187.5°
